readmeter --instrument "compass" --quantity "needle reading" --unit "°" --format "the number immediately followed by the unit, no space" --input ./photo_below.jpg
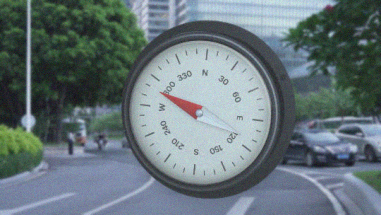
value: 290°
